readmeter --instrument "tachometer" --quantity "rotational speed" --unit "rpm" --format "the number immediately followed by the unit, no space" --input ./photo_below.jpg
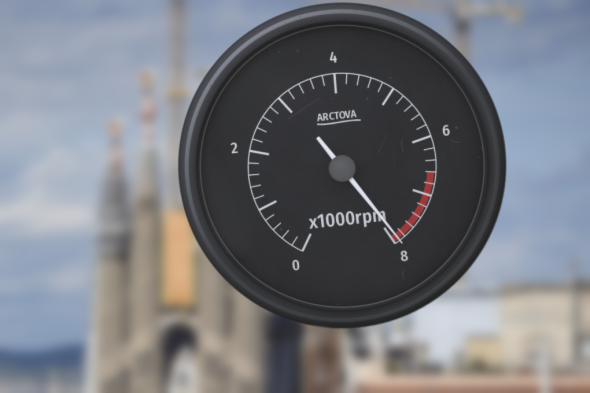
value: 7900rpm
